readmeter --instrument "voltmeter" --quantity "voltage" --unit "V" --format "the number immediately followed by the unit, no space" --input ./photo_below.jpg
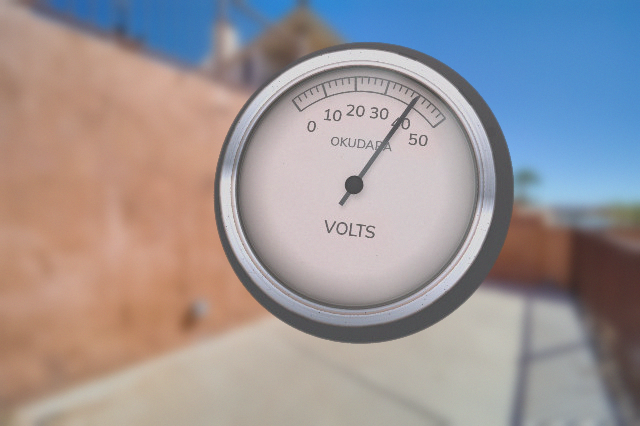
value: 40V
